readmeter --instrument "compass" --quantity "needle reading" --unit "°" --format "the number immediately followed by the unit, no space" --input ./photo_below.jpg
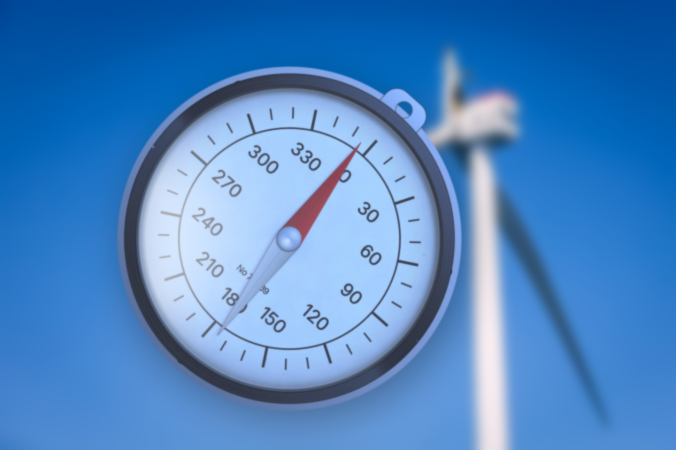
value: 355°
